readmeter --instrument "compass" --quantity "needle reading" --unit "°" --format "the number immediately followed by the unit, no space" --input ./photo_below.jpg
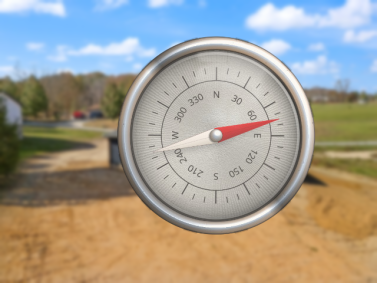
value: 75°
